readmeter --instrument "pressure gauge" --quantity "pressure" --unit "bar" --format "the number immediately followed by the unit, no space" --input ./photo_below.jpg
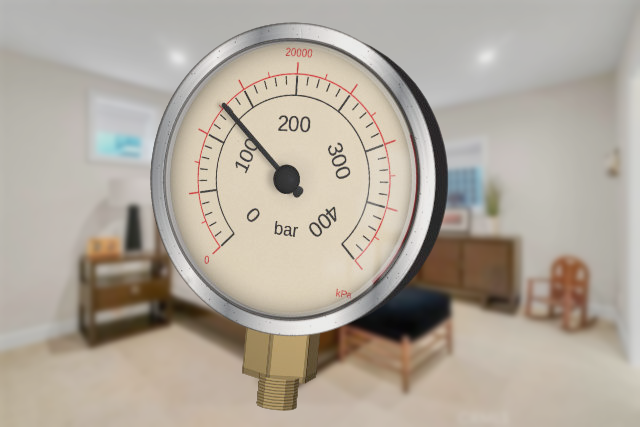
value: 130bar
